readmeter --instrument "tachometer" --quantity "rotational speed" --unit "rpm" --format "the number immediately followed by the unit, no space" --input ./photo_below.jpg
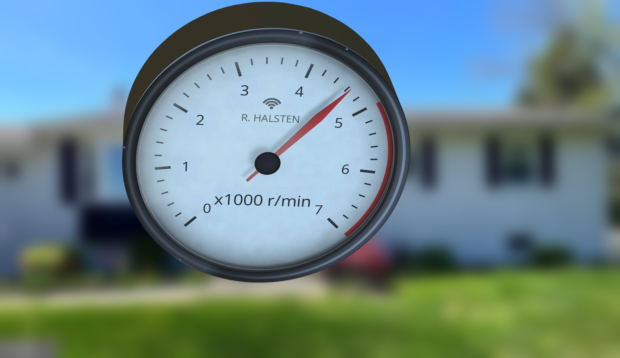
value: 4600rpm
